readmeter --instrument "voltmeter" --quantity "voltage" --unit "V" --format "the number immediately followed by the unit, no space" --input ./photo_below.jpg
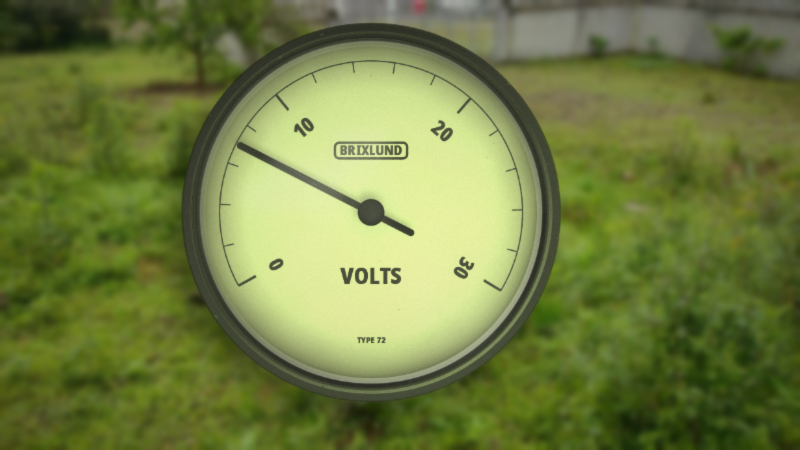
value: 7V
